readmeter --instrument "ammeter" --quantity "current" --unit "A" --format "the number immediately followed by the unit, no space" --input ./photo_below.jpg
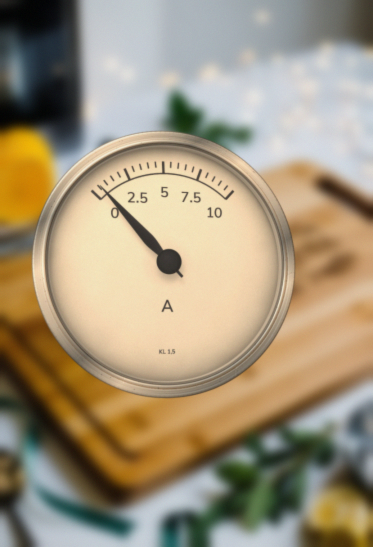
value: 0.5A
